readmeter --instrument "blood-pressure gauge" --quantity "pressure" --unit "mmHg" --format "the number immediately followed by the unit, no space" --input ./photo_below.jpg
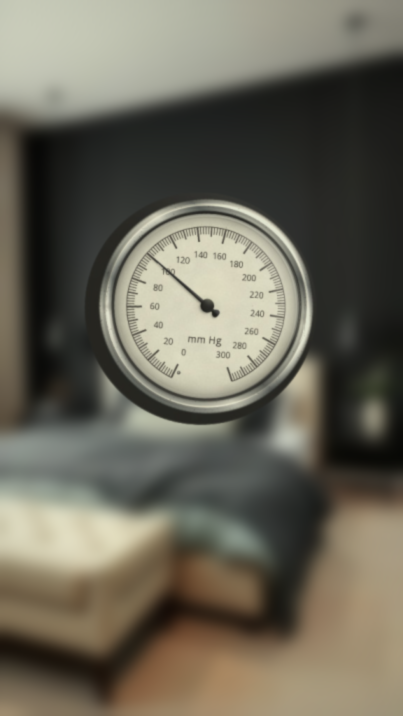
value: 100mmHg
